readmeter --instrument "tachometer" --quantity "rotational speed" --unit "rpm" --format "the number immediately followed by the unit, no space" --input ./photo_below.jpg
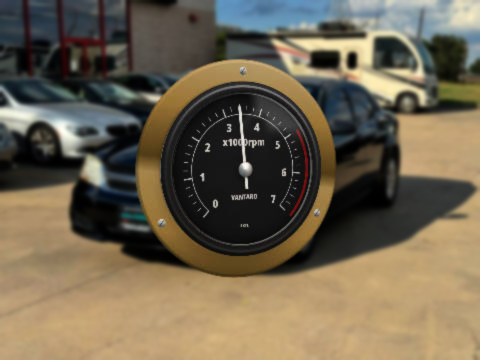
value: 3400rpm
